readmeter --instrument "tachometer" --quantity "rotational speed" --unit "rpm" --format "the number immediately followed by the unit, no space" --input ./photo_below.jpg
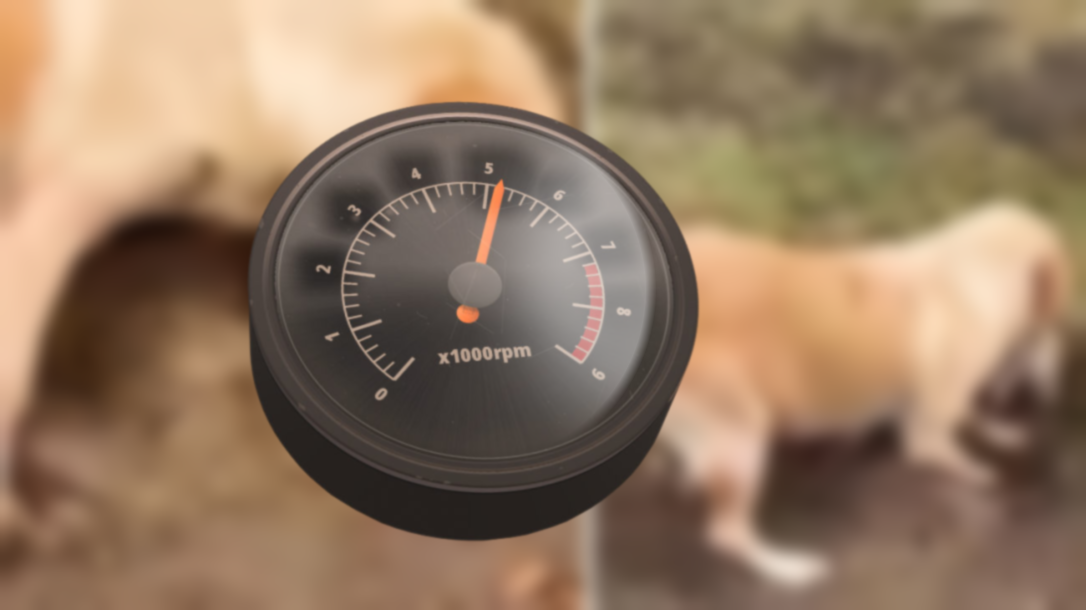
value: 5200rpm
